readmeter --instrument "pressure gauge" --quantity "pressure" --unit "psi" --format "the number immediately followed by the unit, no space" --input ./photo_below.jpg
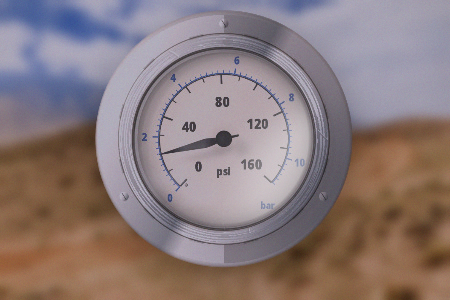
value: 20psi
